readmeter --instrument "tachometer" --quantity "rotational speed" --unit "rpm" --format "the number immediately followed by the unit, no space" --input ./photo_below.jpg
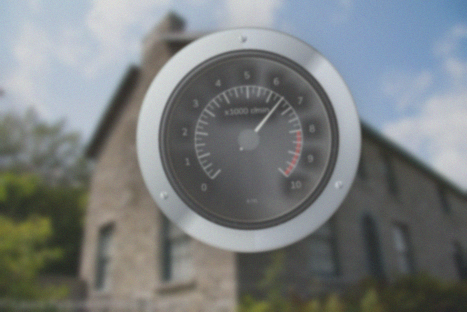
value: 6500rpm
